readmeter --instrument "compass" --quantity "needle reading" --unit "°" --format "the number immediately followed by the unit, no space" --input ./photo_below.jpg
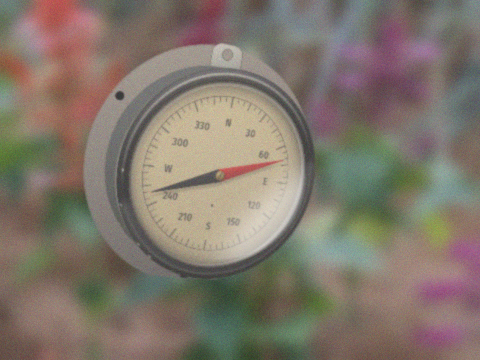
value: 70°
